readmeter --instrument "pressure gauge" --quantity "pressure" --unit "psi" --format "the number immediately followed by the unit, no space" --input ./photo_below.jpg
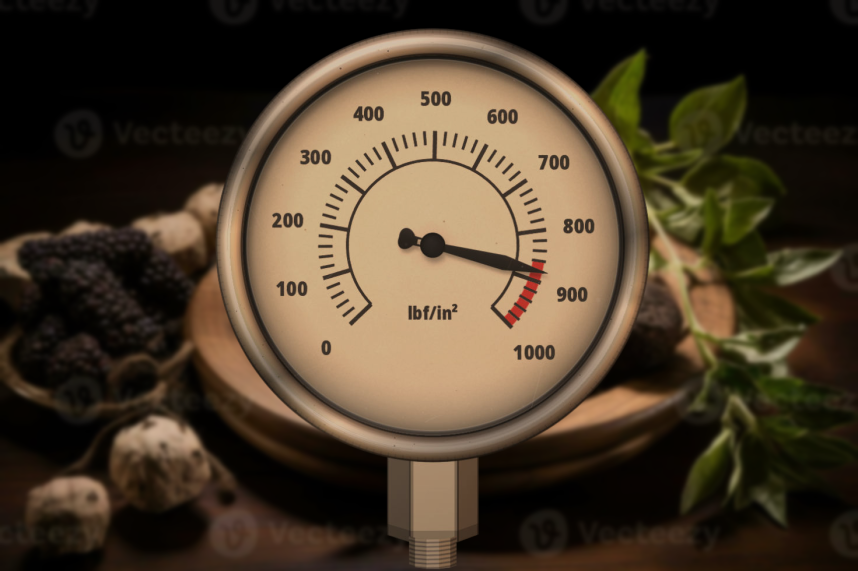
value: 880psi
